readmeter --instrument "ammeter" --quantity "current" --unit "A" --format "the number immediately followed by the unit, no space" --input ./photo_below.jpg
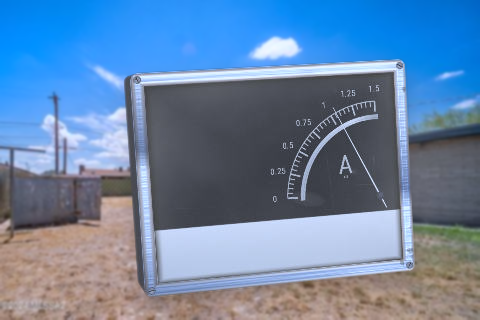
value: 1.05A
